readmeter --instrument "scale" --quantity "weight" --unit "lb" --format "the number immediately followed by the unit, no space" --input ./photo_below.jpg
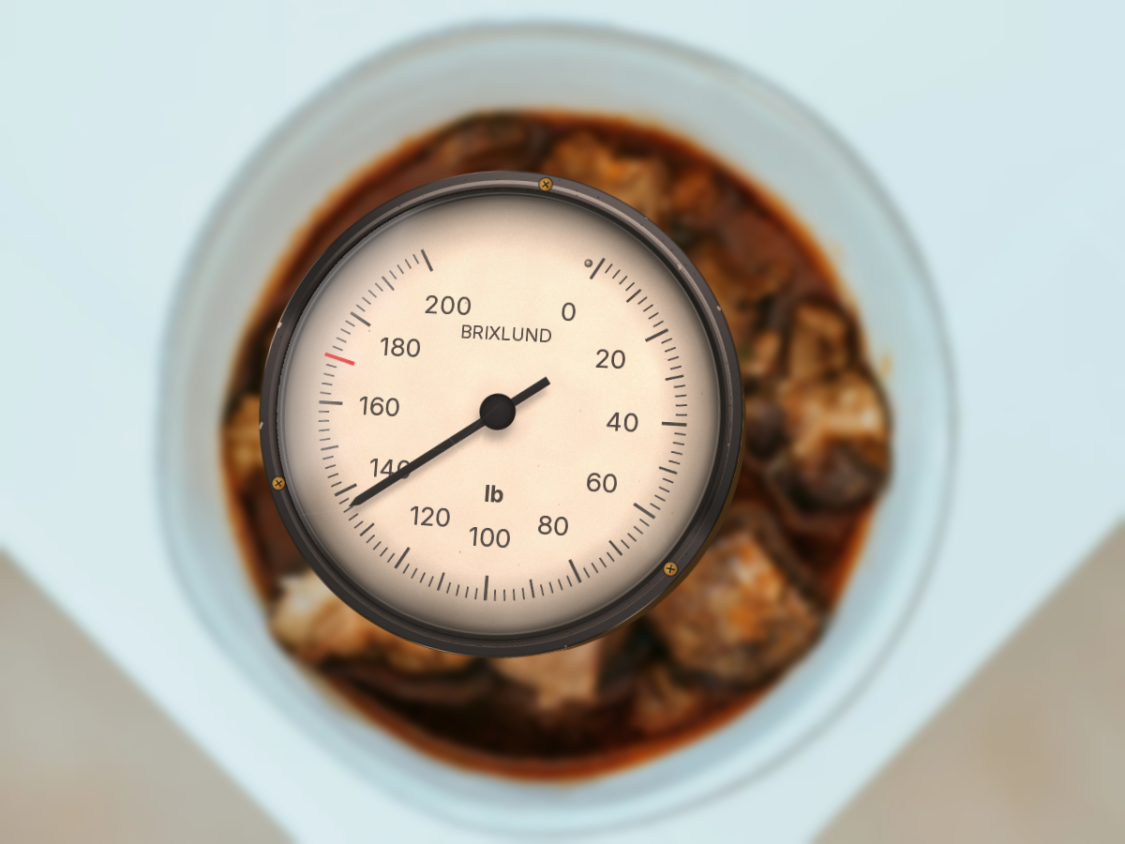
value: 136lb
